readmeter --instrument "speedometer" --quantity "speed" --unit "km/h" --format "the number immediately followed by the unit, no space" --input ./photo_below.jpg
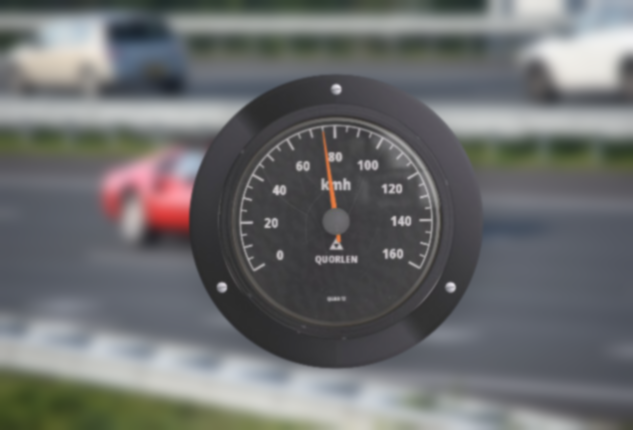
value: 75km/h
